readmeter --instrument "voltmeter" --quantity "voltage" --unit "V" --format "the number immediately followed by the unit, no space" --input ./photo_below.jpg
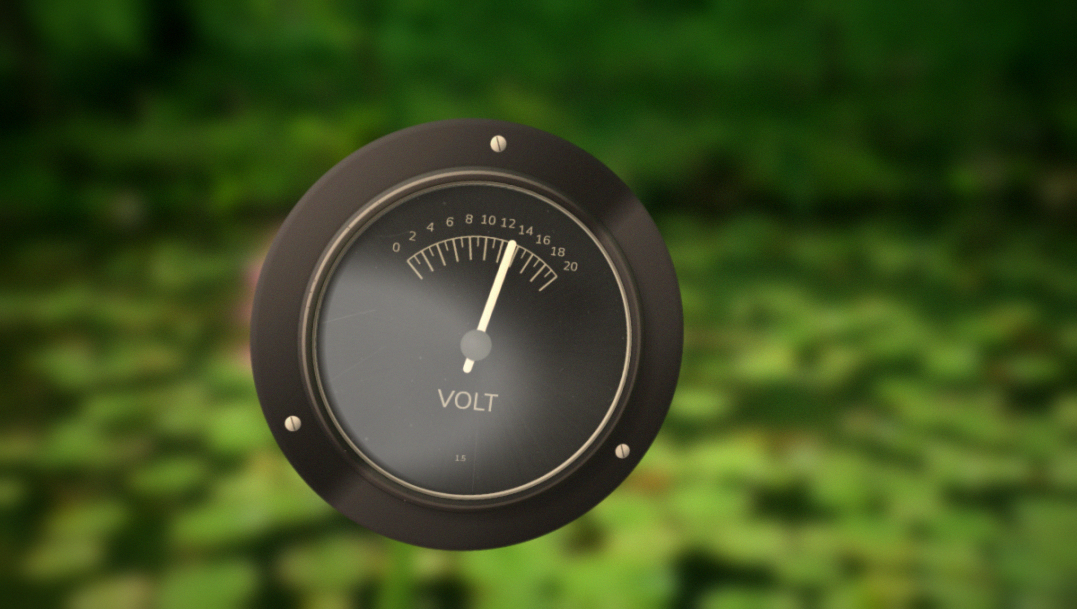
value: 13V
